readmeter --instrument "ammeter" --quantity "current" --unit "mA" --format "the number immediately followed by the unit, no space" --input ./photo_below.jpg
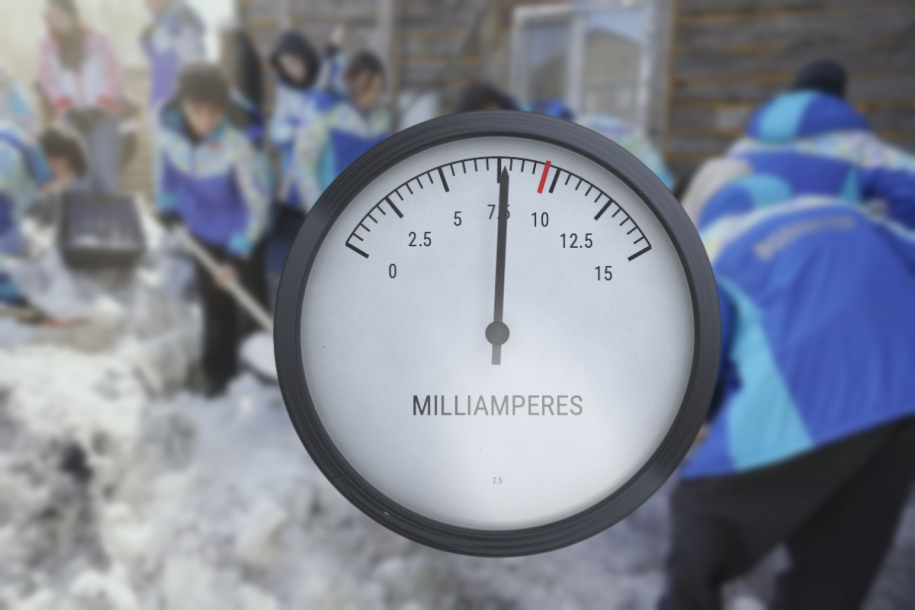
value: 7.75mA
